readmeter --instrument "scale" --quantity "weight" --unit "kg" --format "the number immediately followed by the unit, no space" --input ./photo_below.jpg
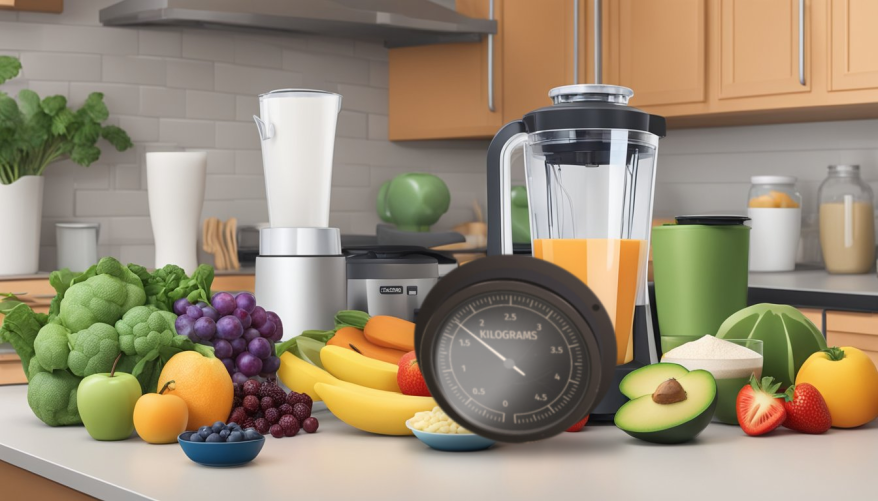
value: 1.75kg
